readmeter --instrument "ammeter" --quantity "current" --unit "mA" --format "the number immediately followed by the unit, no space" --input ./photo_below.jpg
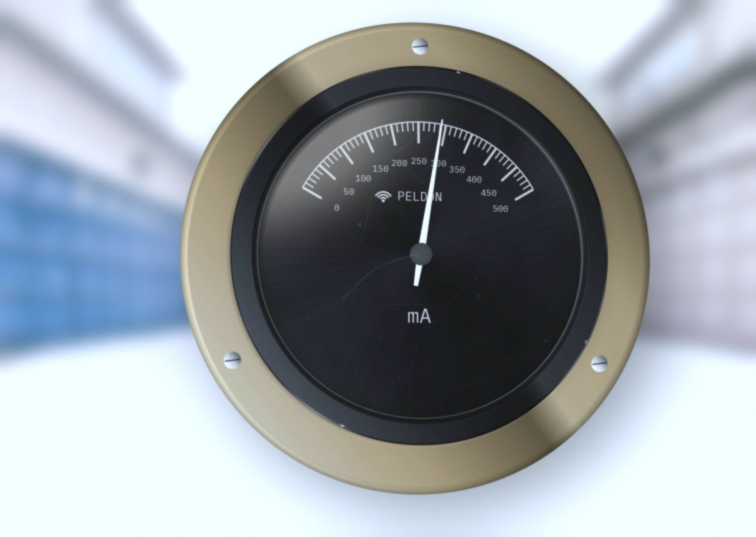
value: 290mA
